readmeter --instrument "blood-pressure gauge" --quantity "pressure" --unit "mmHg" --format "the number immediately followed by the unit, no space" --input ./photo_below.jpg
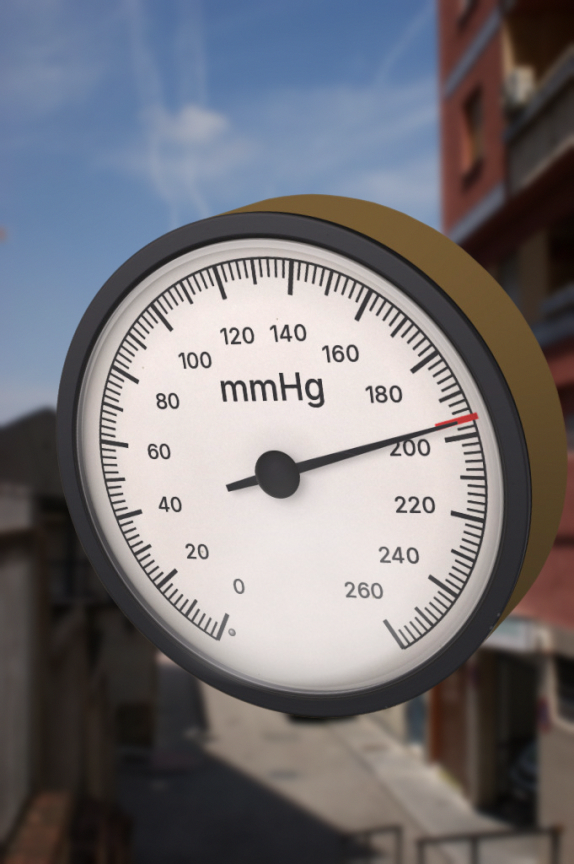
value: 196mmHg
